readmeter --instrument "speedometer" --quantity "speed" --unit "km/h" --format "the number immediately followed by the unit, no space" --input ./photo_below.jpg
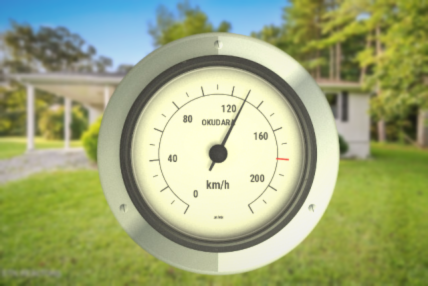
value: 130km/h
